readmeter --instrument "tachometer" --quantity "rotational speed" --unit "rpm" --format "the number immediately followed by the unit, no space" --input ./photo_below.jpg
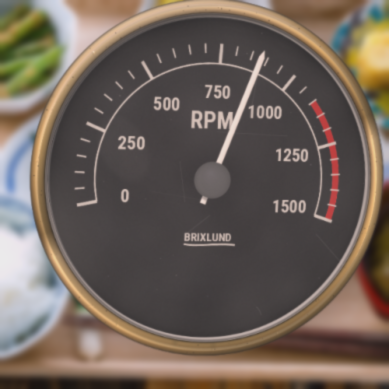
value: 875rpm
